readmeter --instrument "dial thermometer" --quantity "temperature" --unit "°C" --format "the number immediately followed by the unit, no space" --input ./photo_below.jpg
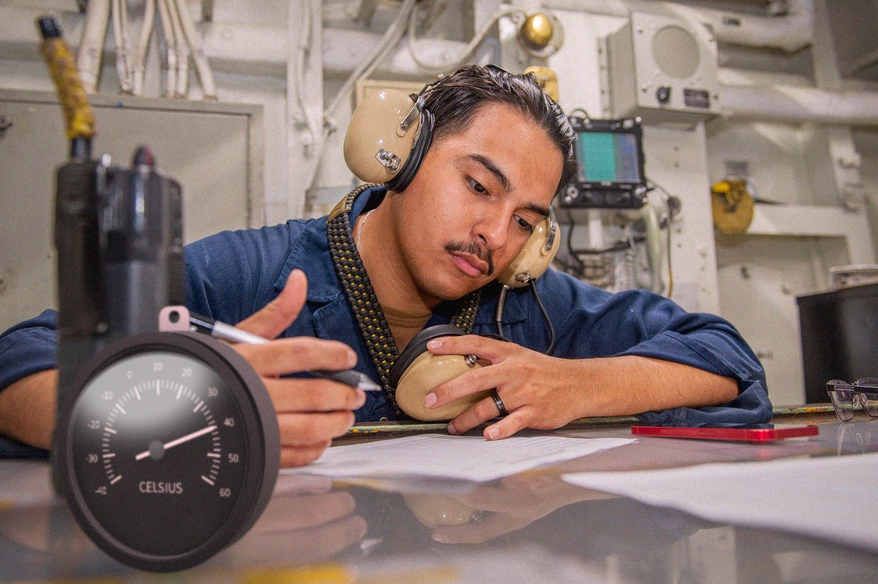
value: 40°C
